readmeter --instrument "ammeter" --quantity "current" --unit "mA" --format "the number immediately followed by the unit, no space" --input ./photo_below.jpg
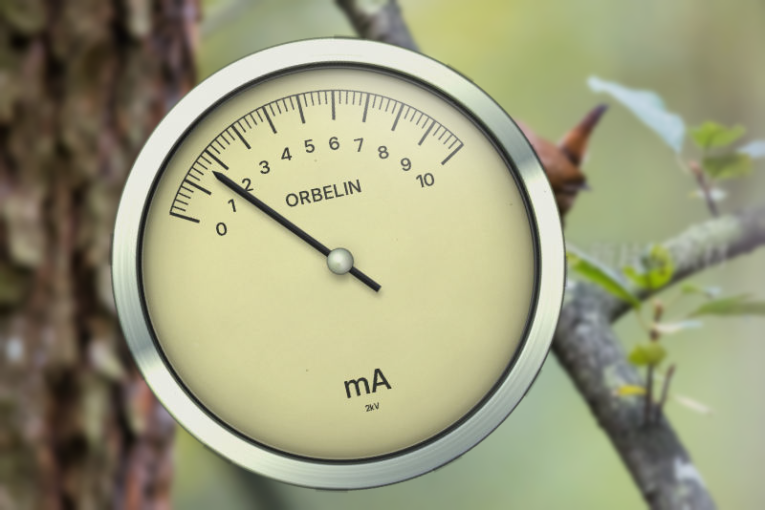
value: 1.6mA
